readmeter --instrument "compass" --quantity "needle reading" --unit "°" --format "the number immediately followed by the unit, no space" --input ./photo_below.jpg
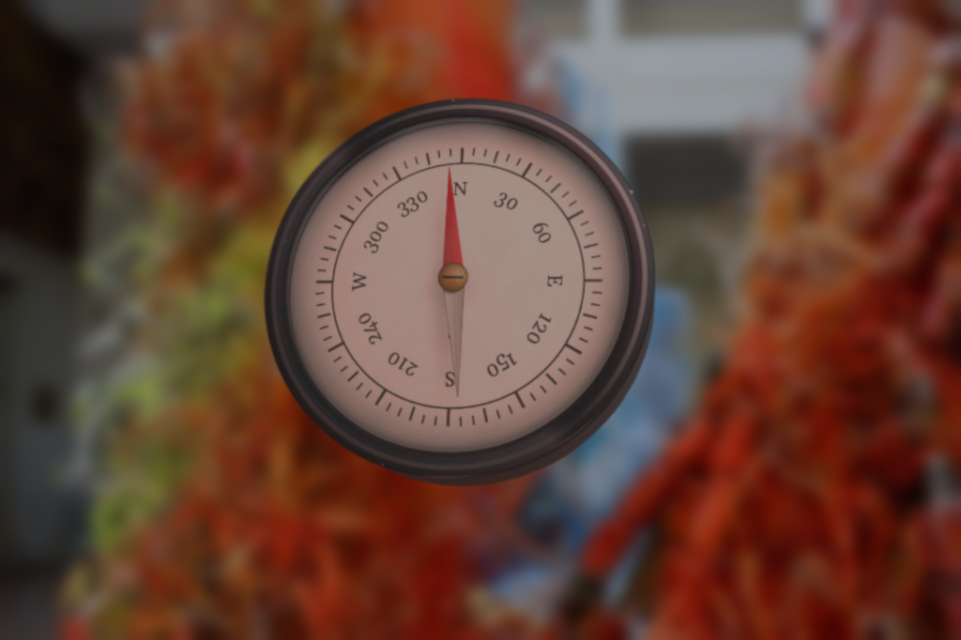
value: 355°
